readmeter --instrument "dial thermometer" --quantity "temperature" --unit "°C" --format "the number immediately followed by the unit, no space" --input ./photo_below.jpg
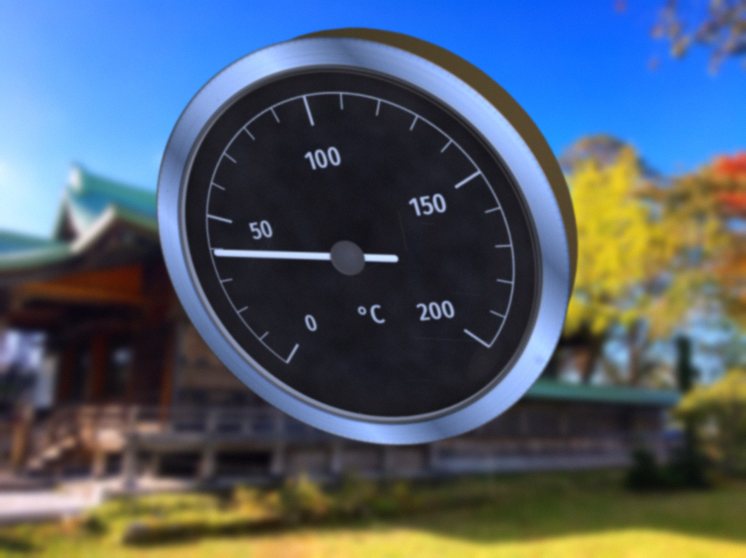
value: 40°C
